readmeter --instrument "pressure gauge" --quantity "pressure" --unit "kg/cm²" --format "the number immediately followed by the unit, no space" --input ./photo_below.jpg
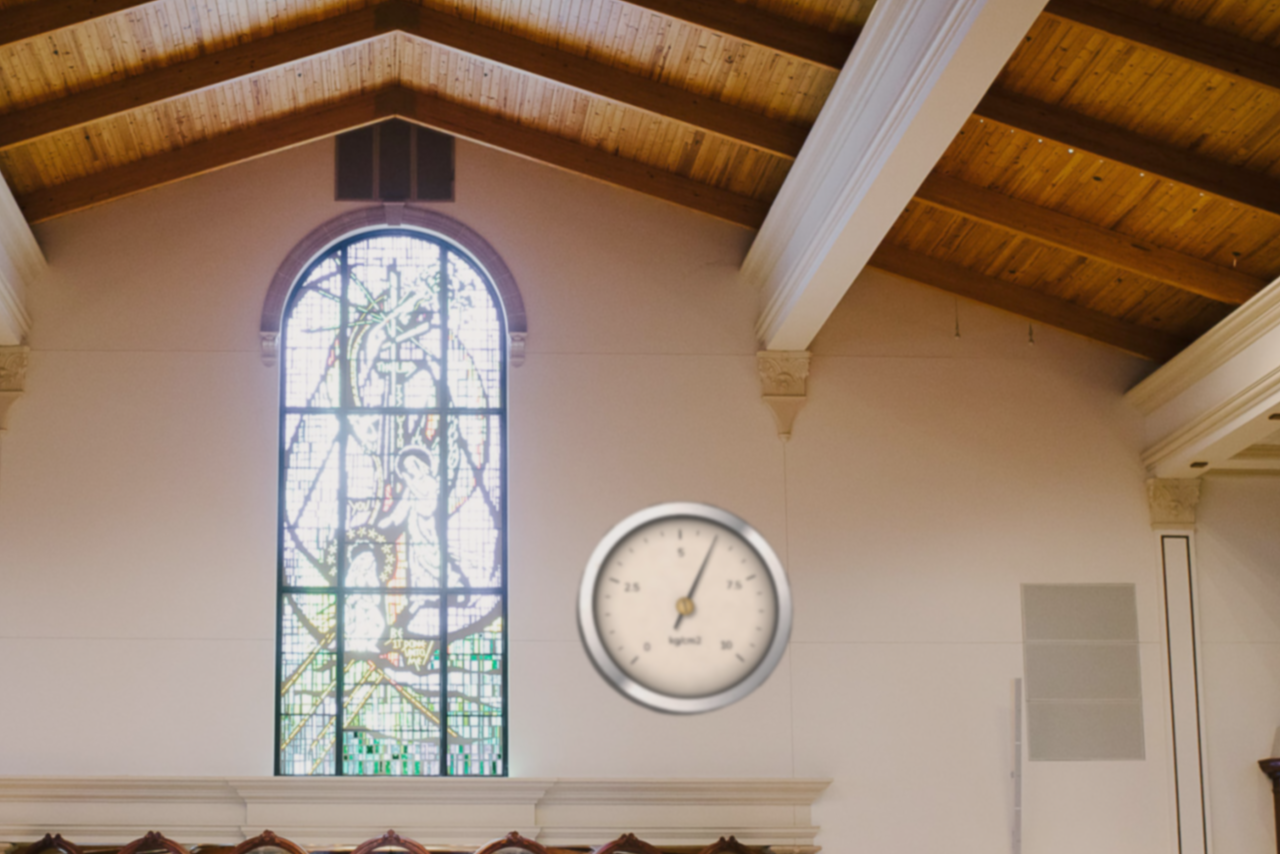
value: 6kg/cm²
